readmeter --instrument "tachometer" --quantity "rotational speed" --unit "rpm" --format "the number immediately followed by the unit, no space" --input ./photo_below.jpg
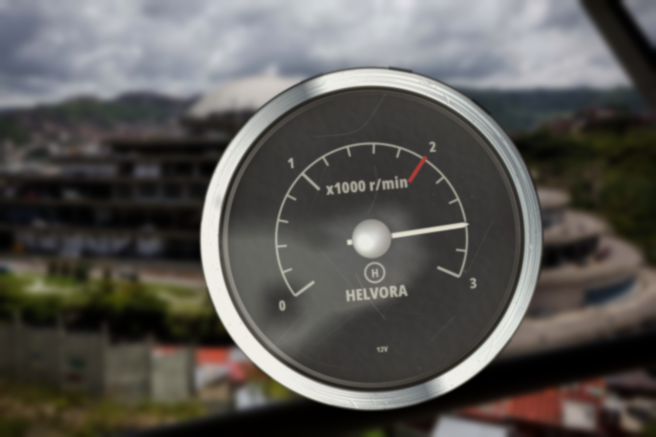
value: 2600rpm
